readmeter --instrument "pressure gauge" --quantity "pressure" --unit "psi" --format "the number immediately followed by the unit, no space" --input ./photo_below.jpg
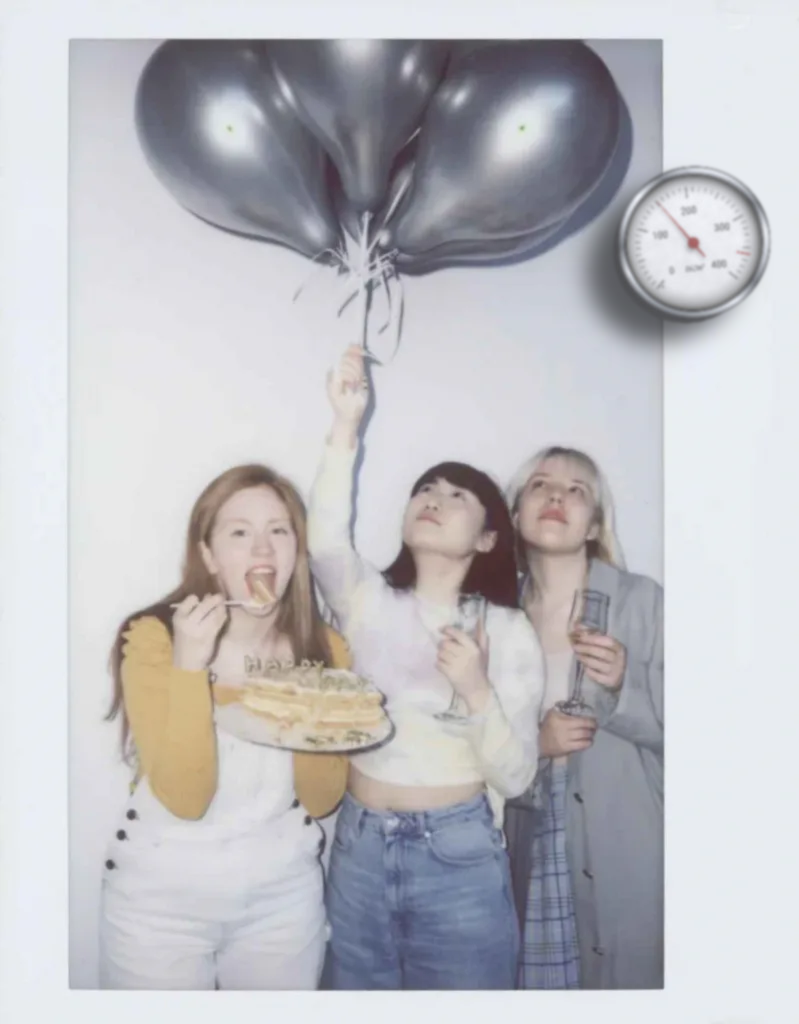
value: 150psi
